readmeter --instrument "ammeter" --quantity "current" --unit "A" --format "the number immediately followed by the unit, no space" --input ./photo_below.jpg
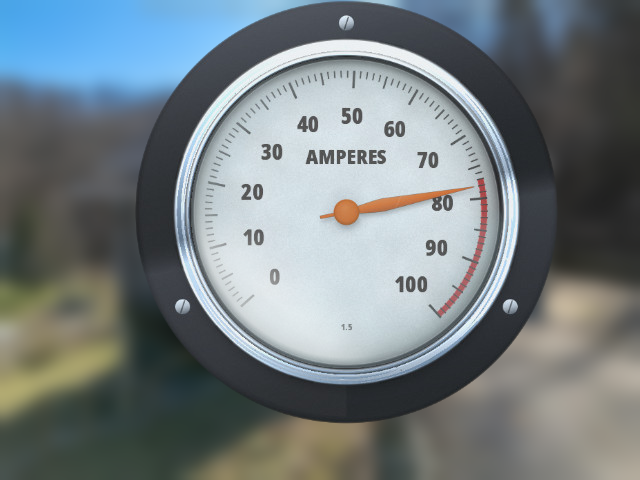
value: 78A
